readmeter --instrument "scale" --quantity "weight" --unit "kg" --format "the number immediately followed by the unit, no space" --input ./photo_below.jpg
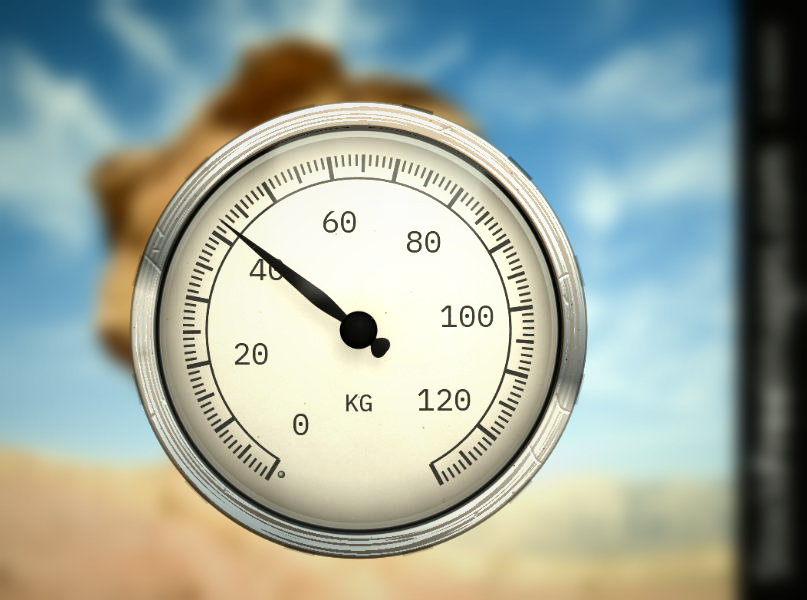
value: 42kg
